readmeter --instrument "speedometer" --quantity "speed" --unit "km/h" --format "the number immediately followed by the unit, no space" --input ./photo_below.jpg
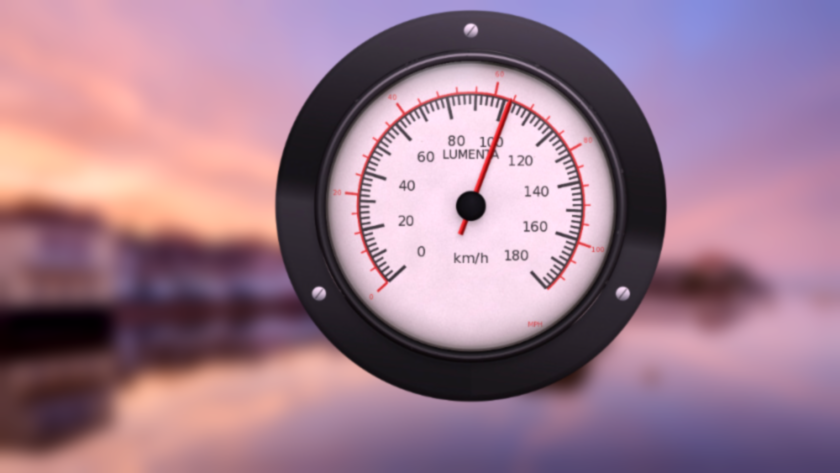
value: 102km/h
